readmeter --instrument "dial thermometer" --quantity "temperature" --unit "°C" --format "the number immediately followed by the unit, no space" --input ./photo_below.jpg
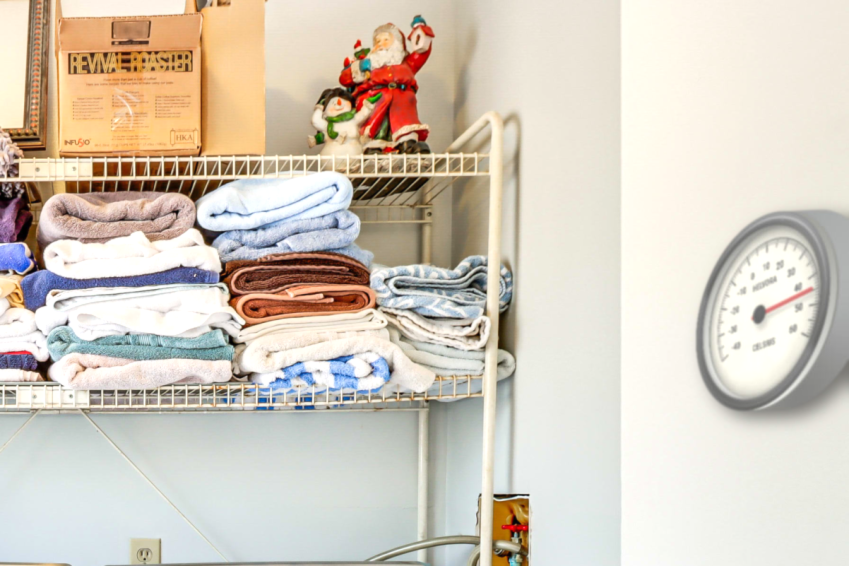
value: 45°C
